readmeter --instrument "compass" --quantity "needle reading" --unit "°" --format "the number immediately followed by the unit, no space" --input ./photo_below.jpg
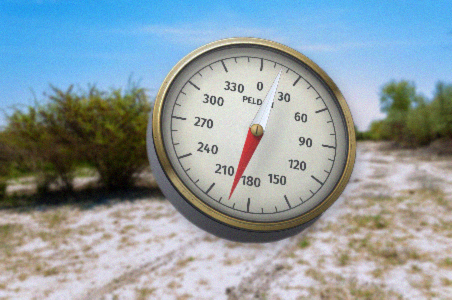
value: 195°
